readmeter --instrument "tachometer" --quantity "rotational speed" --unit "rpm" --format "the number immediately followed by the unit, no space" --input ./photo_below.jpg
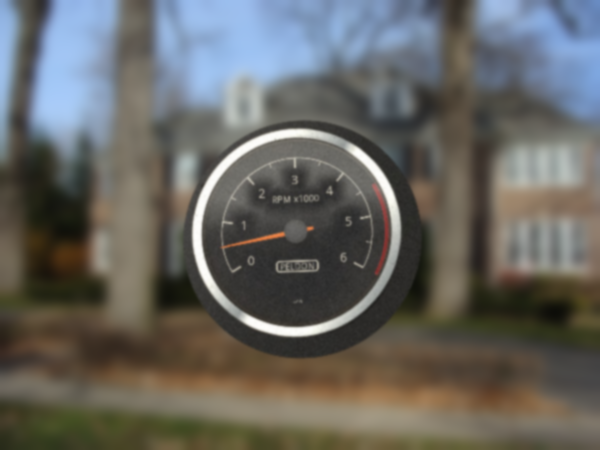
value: 500rpm
